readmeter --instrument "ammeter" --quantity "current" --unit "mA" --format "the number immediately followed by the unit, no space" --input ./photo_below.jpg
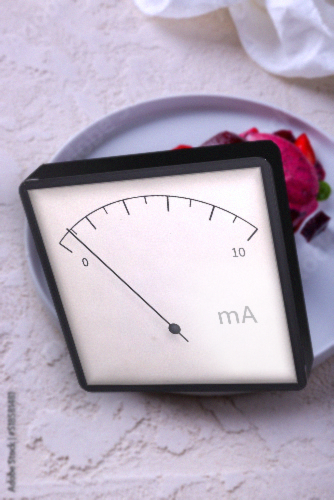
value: 1mA
